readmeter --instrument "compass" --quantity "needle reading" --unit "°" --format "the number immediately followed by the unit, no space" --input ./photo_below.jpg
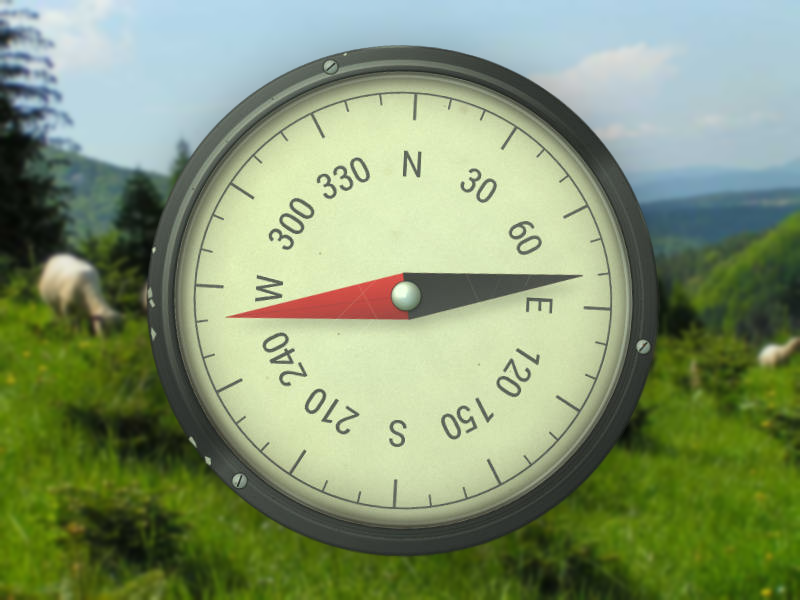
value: 260°
